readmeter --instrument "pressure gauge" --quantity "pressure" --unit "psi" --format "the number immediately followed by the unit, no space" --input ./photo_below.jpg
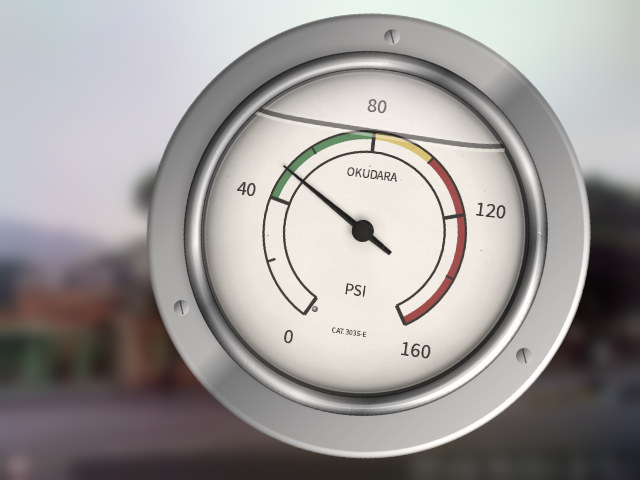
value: 50psi
